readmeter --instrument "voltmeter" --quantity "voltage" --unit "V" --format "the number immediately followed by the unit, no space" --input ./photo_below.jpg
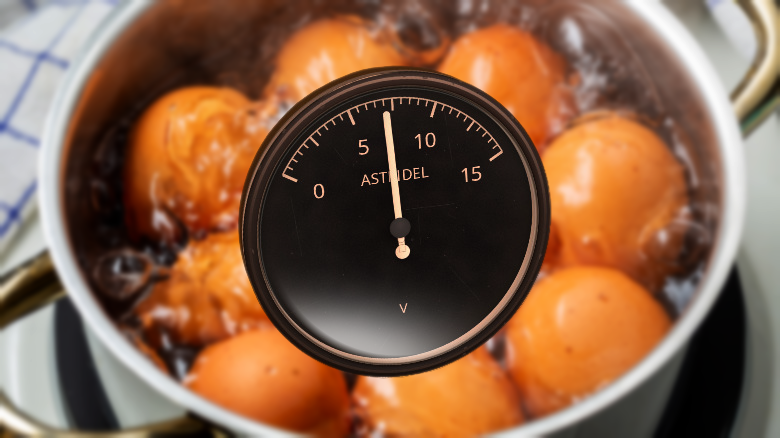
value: 7V
